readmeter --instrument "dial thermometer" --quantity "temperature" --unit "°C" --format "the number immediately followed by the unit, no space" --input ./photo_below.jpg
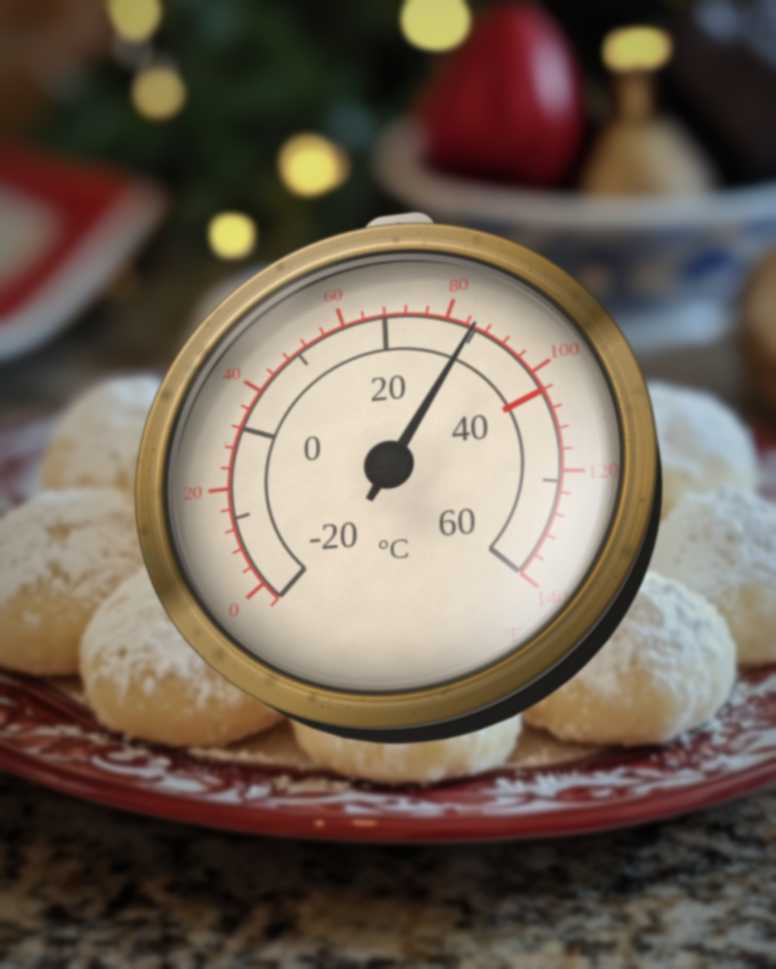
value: 30°C
